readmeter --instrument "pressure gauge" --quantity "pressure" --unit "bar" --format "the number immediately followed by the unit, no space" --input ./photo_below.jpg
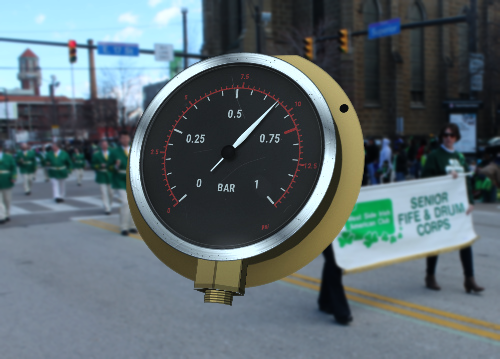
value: 0.65bar
